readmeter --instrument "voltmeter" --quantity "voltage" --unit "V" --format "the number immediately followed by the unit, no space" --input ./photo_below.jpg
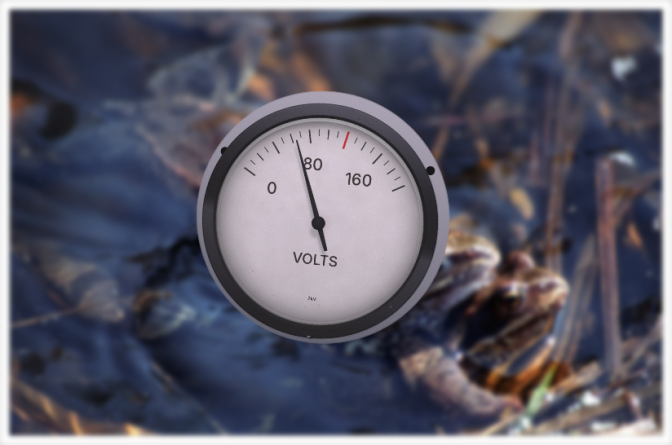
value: 65V
